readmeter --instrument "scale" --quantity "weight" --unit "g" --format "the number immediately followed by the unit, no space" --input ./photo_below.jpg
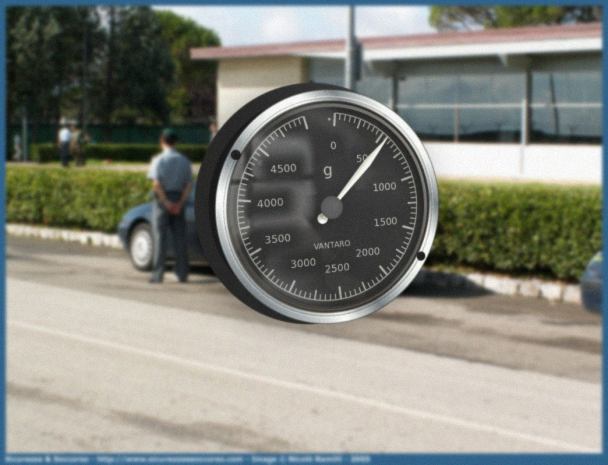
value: 550g
